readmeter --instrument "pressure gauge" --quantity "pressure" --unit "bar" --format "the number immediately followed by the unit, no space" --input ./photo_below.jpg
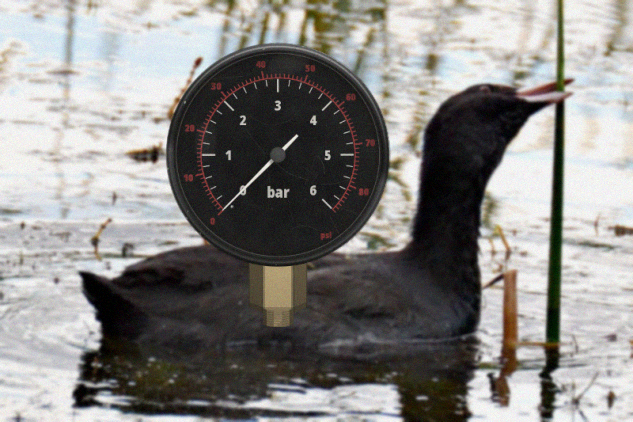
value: 0bar
